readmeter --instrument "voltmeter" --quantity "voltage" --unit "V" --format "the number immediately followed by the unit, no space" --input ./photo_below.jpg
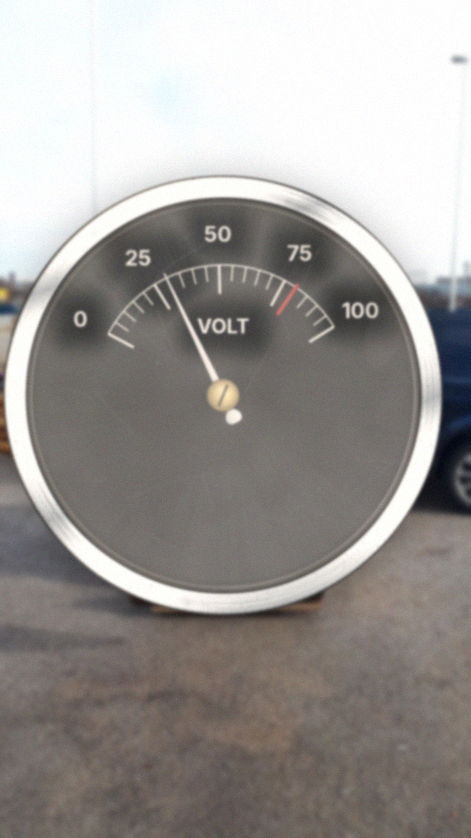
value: 30V
